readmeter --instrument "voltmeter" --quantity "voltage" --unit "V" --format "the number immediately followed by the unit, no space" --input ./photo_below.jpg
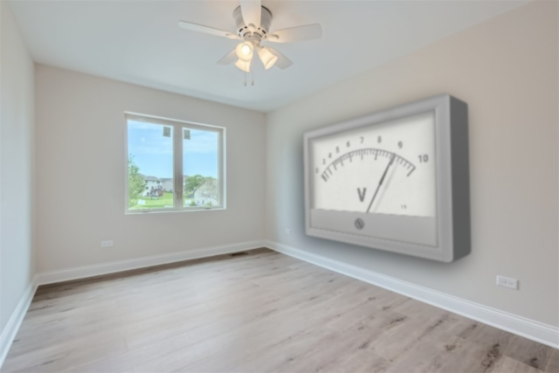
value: 9V
